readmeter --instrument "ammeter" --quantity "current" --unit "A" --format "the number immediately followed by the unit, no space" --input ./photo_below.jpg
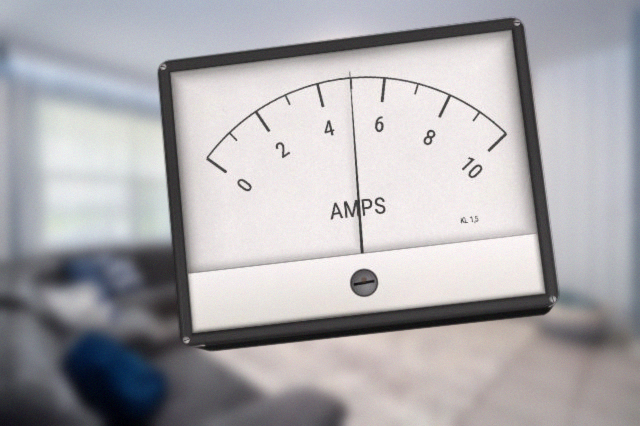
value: 5A
